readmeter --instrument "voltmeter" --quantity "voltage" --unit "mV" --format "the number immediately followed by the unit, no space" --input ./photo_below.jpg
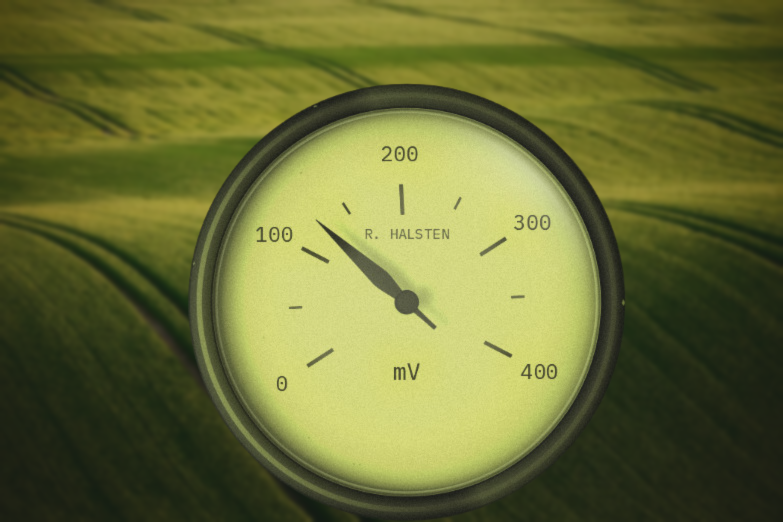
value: 125mV
